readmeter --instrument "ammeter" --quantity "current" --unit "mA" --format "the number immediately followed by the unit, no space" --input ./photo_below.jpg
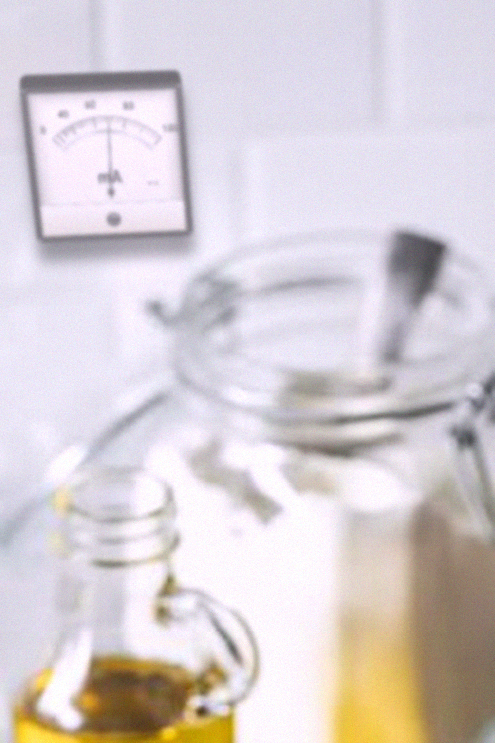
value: 70mA
